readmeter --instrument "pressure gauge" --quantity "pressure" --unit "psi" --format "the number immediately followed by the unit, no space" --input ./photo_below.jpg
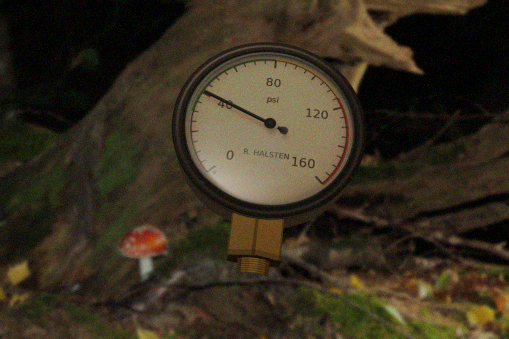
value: 40psi
